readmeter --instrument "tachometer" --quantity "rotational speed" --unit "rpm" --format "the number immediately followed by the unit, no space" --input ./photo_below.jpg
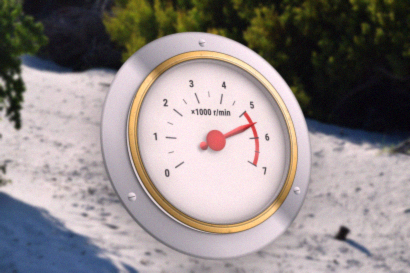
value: 5500rpm
